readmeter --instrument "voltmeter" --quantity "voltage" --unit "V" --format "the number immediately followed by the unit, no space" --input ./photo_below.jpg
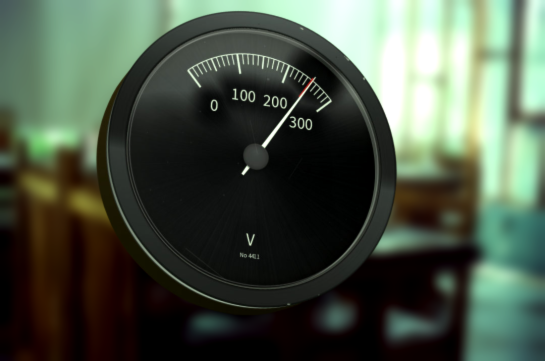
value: 250V
